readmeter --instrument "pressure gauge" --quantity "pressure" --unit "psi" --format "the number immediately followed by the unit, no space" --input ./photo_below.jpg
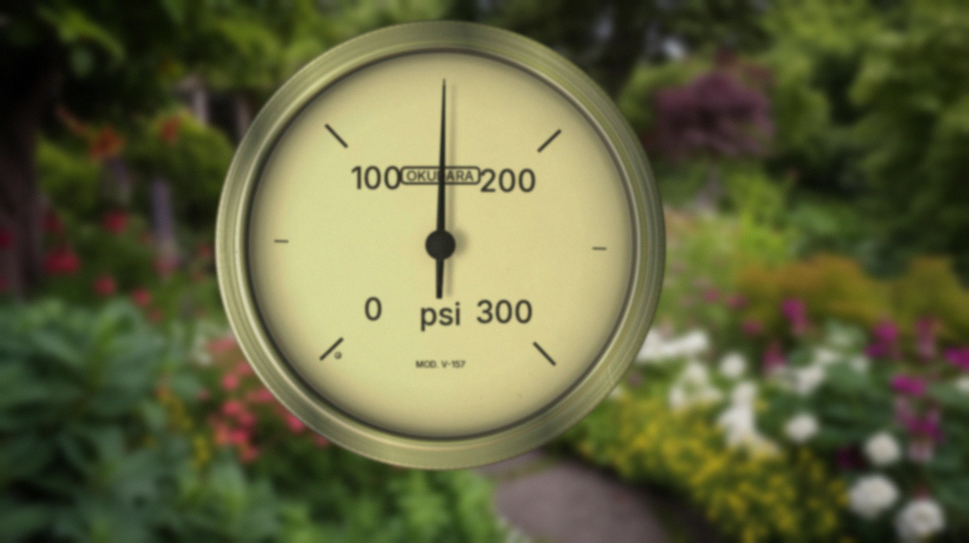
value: 150psi
